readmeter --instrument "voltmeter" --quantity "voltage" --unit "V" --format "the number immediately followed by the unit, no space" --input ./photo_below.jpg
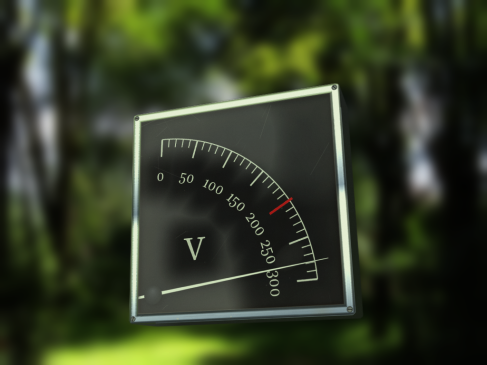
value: 280V
